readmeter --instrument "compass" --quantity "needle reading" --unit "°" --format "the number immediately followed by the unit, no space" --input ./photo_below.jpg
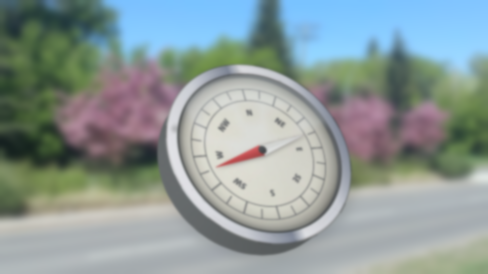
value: 255°
